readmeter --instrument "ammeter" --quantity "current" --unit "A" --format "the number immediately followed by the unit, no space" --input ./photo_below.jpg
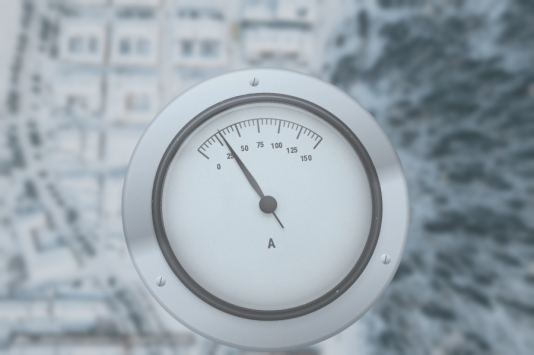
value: 30A
